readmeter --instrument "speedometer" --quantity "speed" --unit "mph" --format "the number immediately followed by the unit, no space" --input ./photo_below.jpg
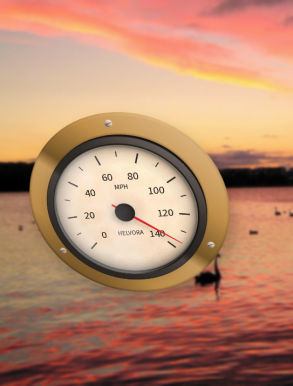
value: 135mph
